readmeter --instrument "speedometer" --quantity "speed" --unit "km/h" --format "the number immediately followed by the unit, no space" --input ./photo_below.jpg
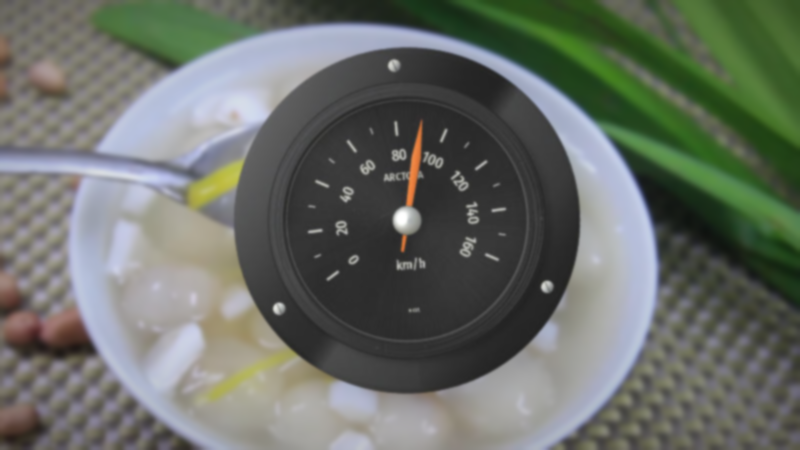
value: 90km/h
